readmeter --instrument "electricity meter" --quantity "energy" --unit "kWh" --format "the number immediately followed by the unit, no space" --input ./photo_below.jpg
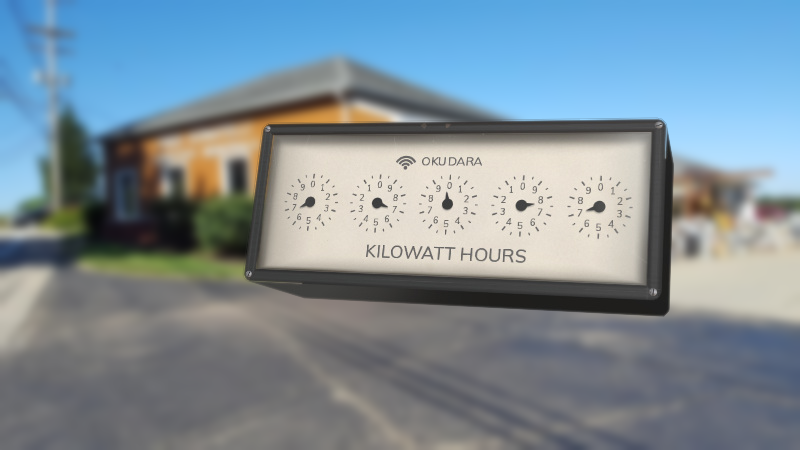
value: 66977kWh
